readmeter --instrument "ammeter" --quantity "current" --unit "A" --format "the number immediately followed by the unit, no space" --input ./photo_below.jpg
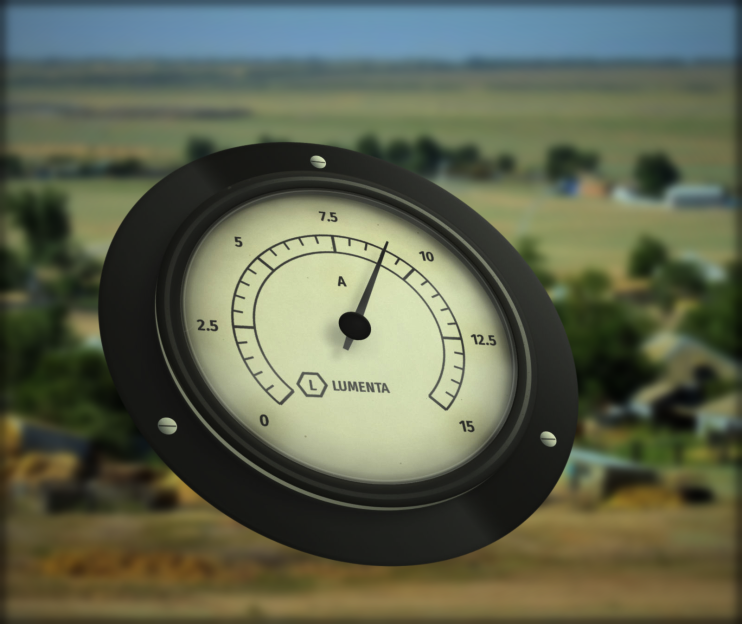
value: 9A
